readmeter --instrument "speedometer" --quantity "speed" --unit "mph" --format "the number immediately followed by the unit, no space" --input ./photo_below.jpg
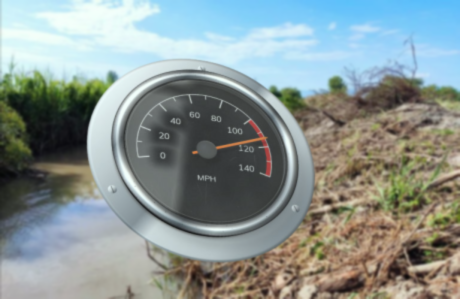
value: 115mph
